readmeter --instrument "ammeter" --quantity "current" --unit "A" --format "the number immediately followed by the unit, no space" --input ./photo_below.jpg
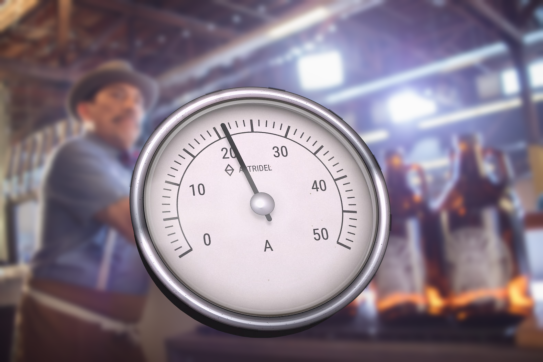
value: 21A
